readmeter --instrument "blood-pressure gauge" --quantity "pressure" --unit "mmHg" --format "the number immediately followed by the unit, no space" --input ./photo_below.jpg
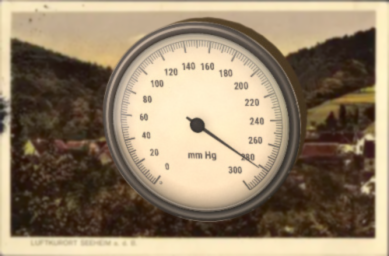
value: 280mmHg
